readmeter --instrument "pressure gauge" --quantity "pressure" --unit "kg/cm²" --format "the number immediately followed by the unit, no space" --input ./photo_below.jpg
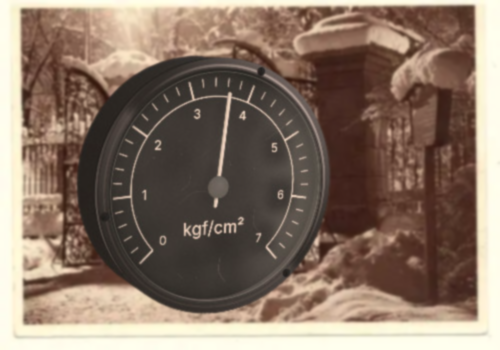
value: 3.6kg/cm²
